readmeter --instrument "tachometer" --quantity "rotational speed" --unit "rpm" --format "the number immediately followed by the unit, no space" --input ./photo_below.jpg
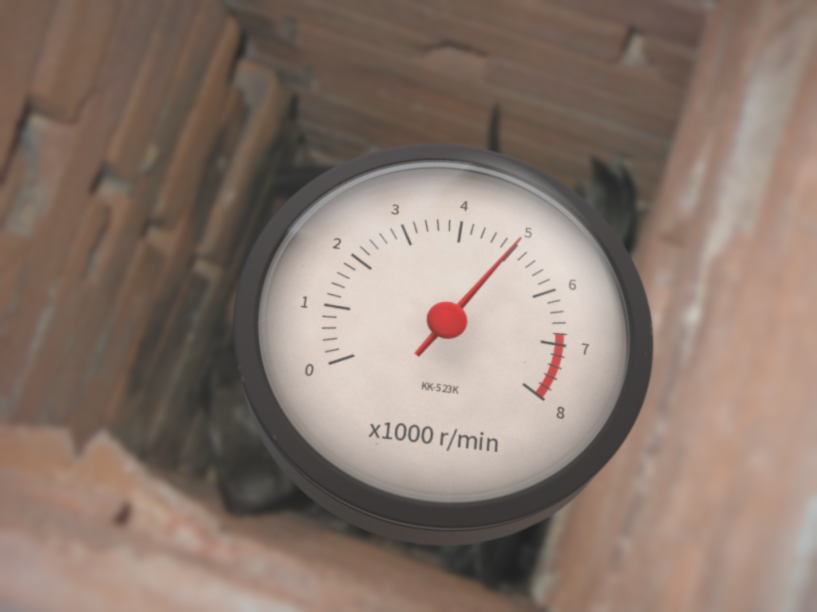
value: 5000rpm
